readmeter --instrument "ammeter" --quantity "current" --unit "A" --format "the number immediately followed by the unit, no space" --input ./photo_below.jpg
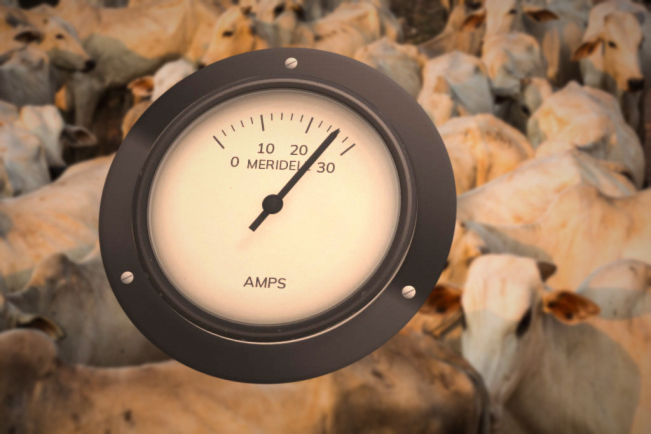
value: 26A
